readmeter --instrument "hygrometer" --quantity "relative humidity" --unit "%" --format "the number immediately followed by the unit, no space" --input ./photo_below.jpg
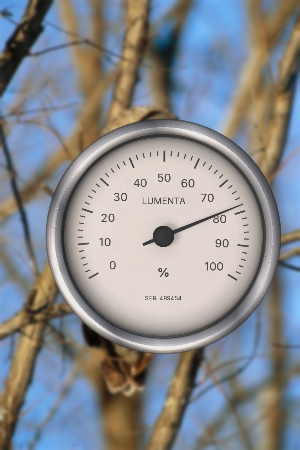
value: 78%
